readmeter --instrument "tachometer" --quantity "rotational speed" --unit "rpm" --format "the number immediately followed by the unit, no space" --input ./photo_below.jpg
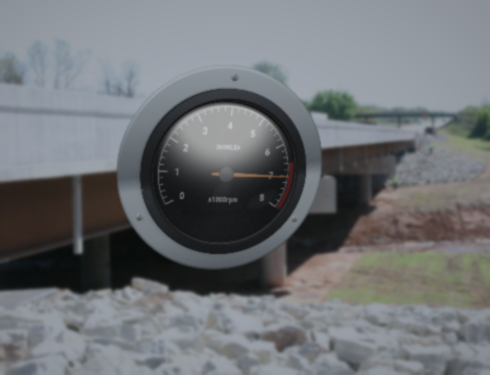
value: 7000rpm
